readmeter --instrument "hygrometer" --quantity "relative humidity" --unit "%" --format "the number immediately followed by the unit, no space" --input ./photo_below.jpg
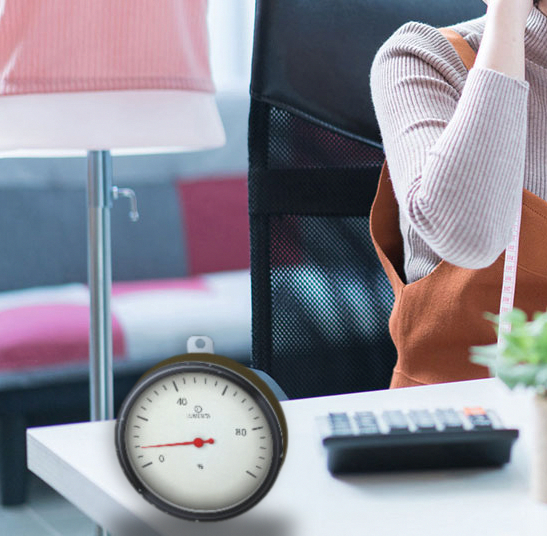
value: 8%
